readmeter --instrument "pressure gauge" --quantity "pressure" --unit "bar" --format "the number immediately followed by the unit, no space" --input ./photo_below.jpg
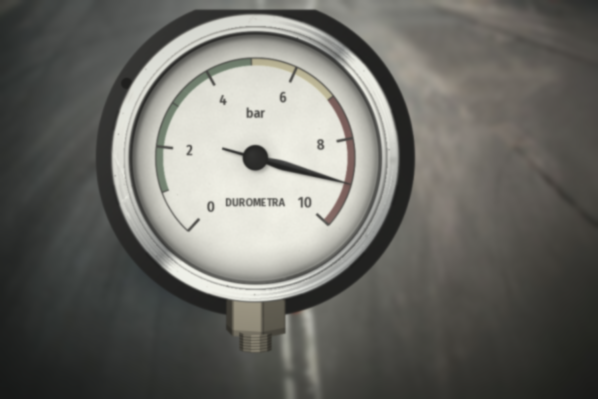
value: 9bar
